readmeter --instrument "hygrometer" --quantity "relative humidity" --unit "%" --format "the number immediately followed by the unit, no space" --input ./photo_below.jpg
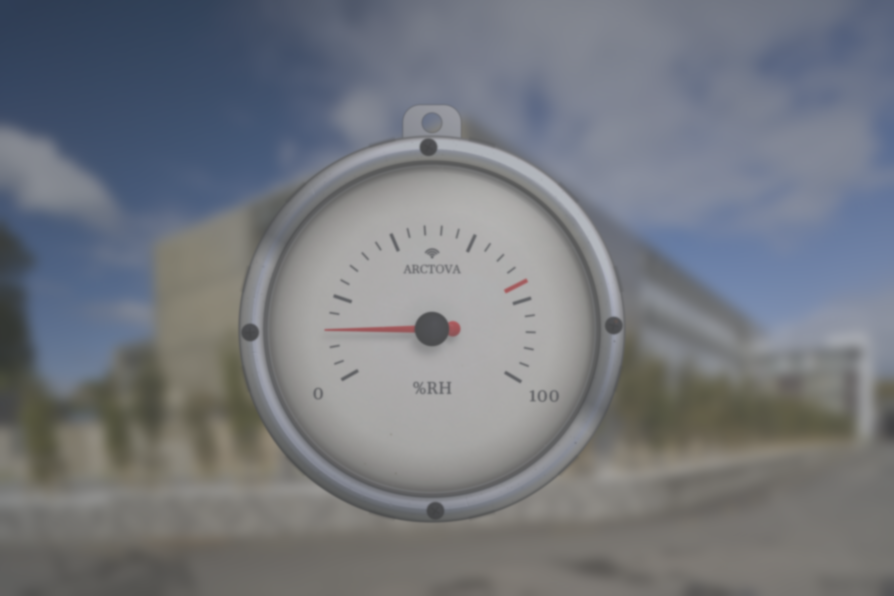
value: 12%
